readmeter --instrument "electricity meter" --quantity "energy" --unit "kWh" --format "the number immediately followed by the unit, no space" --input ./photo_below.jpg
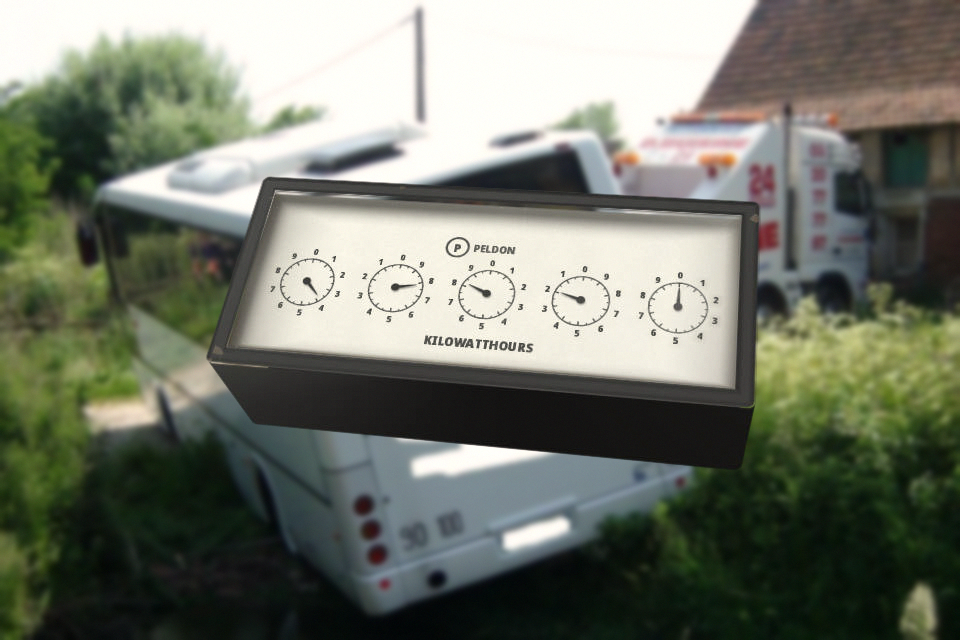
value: 37820kWh
